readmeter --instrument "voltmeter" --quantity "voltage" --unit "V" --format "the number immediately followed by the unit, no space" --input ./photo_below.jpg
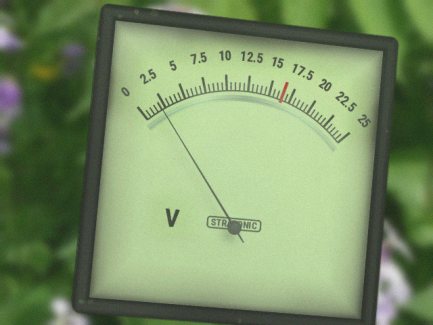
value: 2V
